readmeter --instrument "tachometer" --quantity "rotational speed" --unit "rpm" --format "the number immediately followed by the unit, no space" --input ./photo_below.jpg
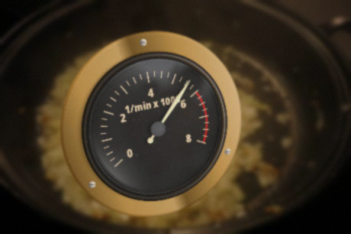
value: 5500rpm
